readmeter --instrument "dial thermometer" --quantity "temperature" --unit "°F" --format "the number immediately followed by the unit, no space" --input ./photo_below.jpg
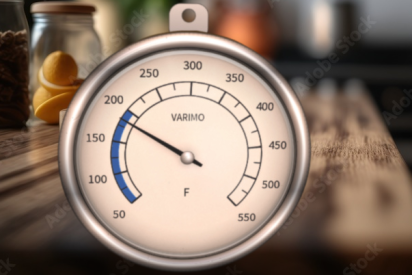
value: 187.5°F
